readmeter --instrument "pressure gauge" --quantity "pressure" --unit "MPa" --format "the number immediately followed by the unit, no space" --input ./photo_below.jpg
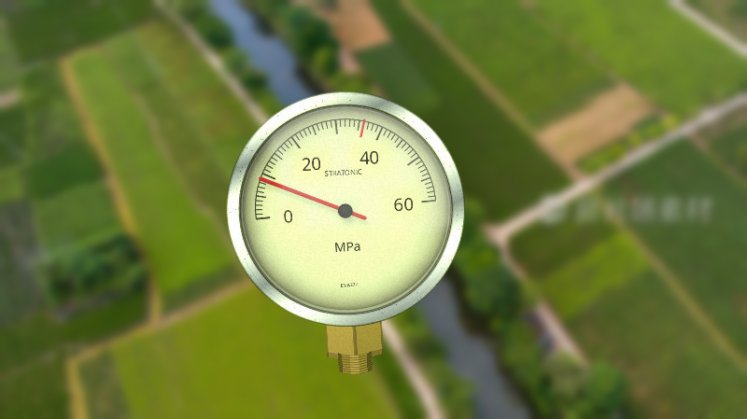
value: 9MPa
